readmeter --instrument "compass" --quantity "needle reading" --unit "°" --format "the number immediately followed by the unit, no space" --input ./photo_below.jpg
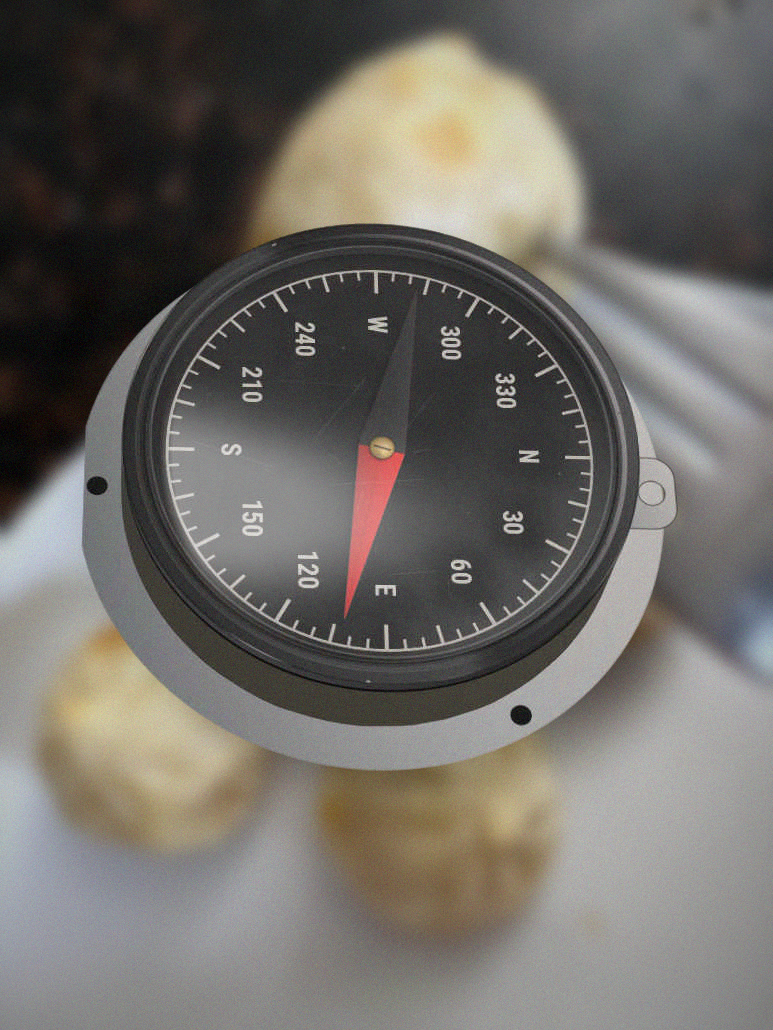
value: 102.5°
